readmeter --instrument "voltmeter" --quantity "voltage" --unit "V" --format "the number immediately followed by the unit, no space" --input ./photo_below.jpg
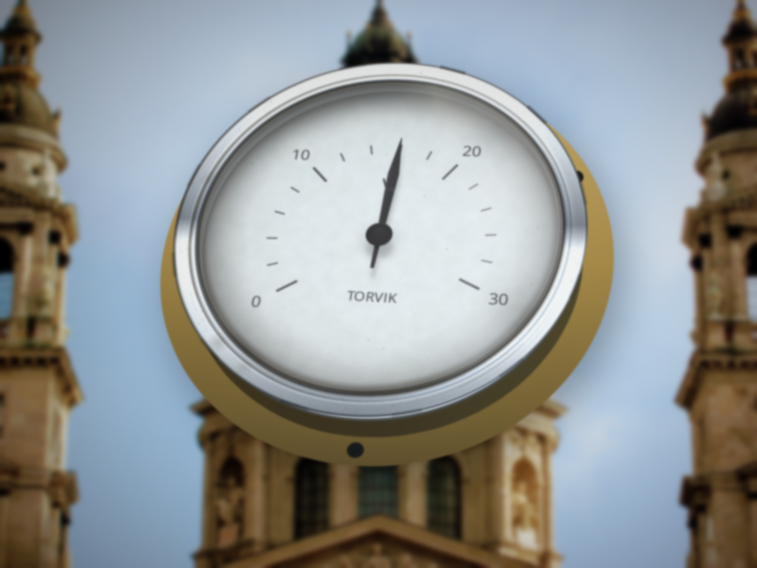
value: 16V
